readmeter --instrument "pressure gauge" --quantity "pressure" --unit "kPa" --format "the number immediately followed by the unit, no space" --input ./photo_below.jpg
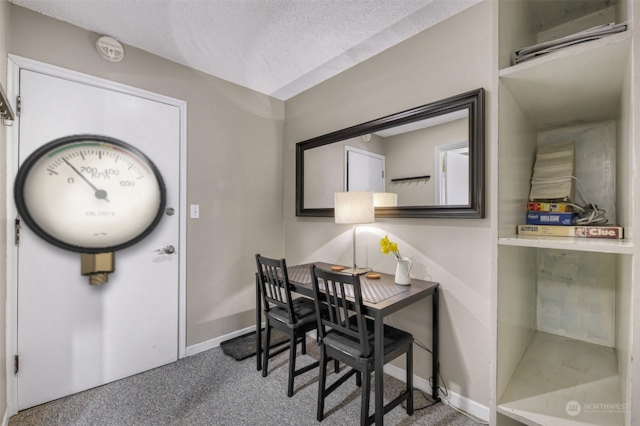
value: 100kPa
